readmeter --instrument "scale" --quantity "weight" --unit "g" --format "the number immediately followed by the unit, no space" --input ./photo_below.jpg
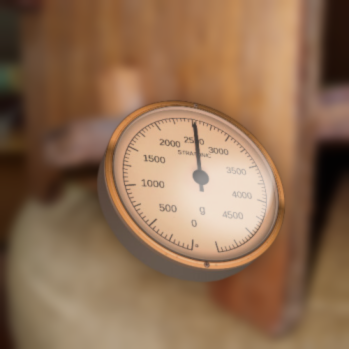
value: 2500g
